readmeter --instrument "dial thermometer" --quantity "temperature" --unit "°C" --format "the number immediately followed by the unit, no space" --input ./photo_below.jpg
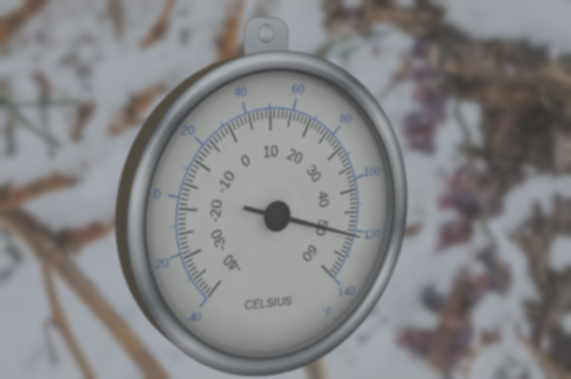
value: 50°C
